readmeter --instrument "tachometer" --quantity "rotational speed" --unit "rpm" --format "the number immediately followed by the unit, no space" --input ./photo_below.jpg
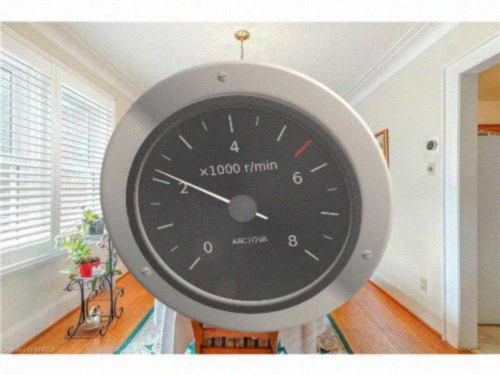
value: 2250rpm
